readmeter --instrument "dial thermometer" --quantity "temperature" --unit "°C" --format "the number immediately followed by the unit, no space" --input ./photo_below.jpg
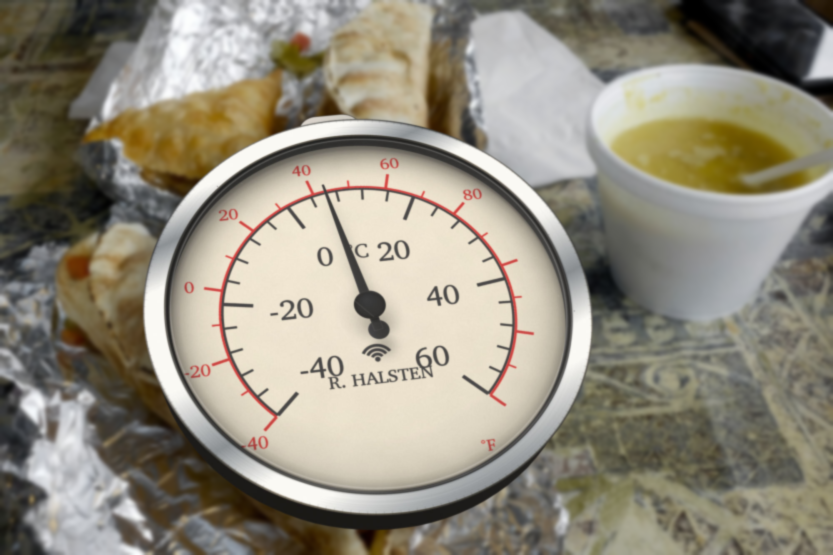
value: 6°C
